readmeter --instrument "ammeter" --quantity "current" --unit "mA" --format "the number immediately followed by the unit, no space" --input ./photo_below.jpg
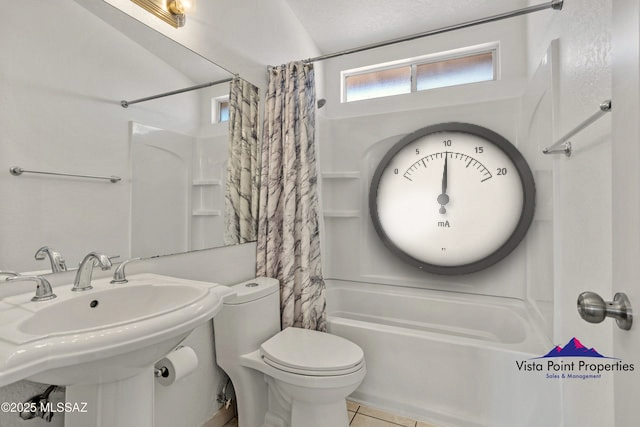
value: 10mA
